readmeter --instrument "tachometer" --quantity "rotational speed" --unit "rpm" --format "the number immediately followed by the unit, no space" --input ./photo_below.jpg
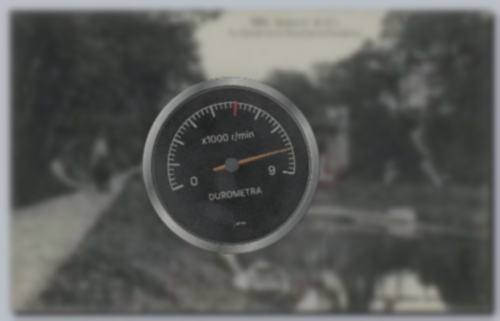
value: 8000rpm
